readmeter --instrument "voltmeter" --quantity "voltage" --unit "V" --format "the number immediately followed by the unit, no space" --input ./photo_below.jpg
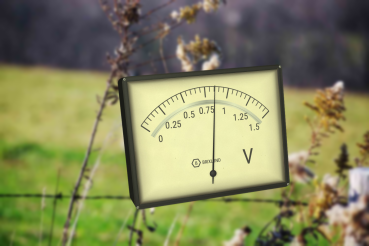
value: 0.85V
